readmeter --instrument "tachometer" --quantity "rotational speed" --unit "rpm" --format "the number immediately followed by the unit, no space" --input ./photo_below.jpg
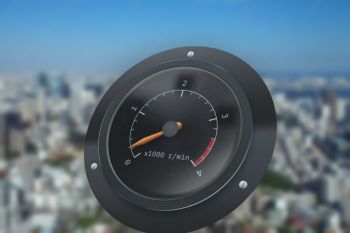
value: 200rpm
